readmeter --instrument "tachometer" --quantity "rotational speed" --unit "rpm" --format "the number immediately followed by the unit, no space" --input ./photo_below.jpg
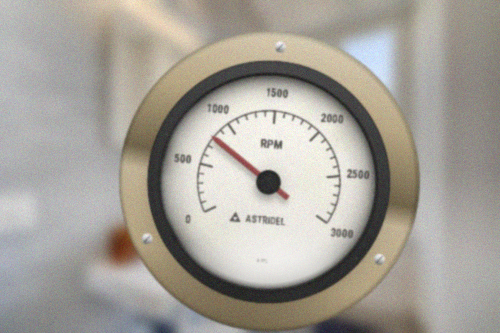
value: 800rpm
